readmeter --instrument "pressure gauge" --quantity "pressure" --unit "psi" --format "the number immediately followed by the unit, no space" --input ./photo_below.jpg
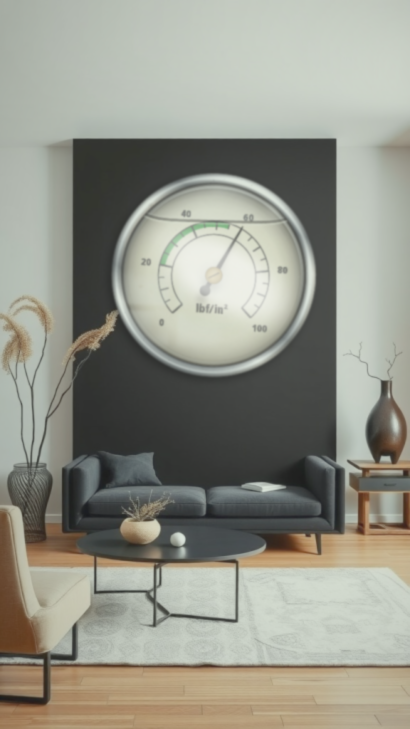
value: 60psi
